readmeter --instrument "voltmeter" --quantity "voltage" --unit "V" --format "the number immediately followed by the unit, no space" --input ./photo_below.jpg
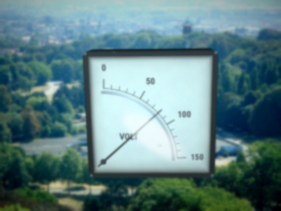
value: 80V
